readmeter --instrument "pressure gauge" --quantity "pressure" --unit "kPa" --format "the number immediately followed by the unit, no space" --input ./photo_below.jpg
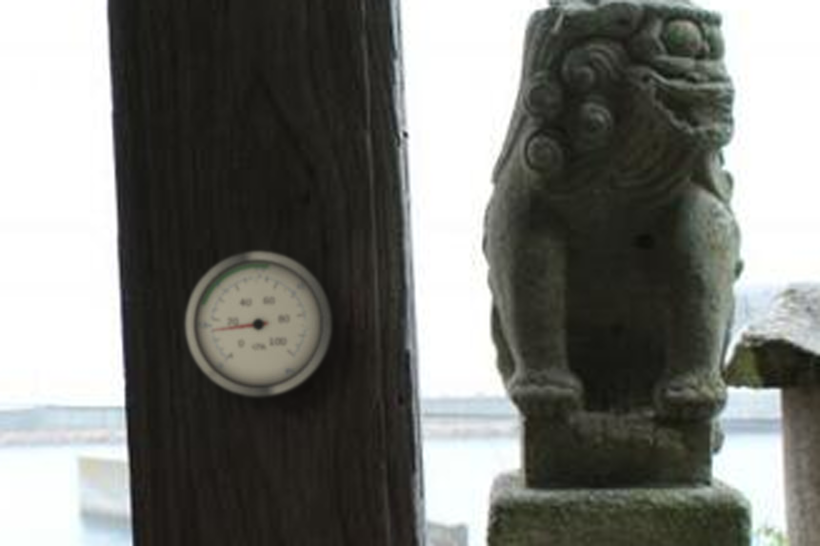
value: 15kPa
